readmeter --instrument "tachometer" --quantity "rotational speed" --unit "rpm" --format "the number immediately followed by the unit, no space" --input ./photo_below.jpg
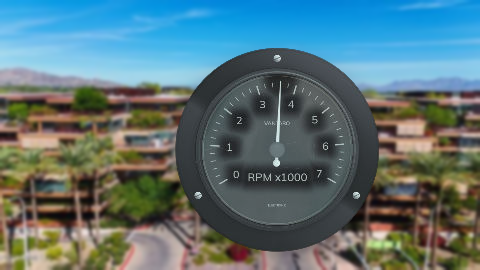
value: 3600rpm
